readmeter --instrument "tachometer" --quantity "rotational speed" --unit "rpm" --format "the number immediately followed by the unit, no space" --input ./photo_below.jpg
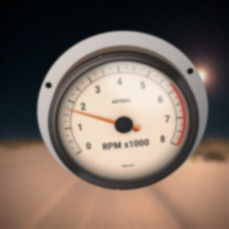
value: 1750rpm
